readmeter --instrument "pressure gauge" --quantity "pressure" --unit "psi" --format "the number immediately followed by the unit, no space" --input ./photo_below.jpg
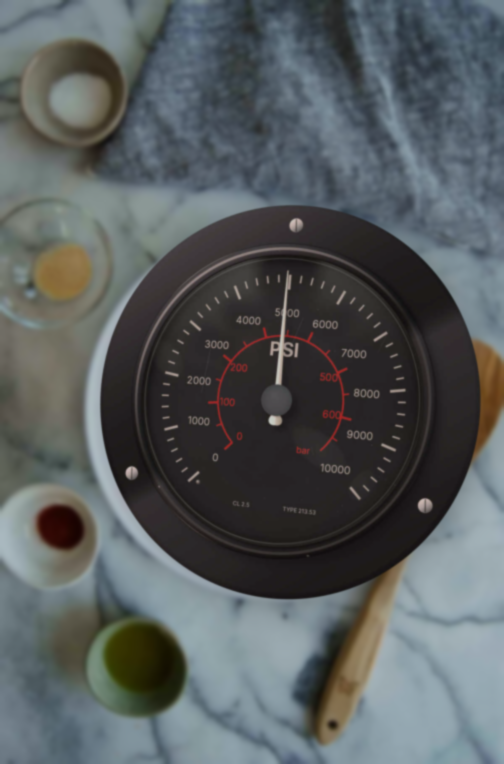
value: 5000psi
